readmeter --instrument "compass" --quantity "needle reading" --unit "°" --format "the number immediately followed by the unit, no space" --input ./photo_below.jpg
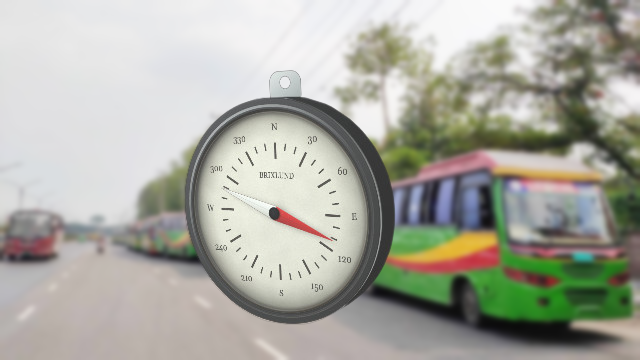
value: 110°
